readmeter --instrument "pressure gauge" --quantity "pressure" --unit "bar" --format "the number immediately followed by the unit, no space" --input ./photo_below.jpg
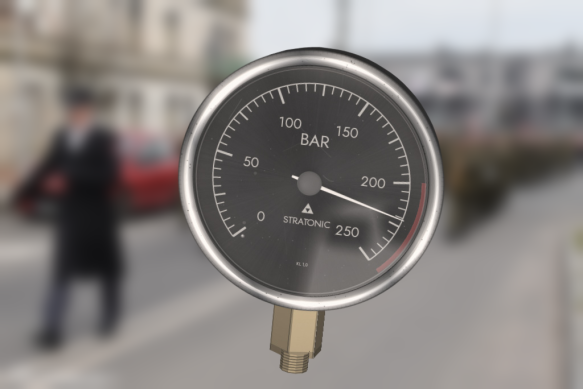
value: 220bar
